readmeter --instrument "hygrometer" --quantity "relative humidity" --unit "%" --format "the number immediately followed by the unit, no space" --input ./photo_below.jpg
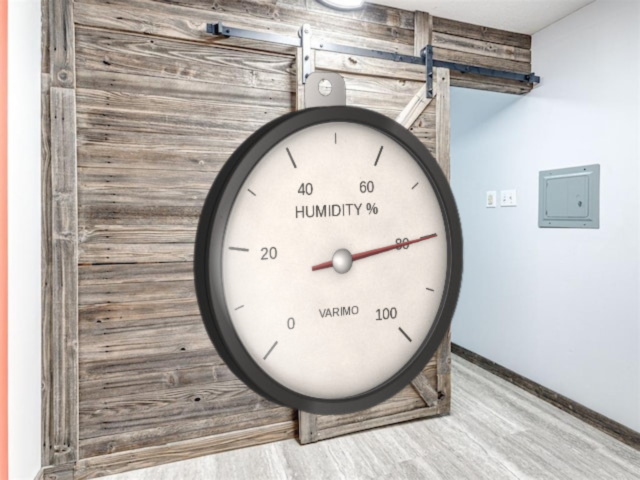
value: 80%
